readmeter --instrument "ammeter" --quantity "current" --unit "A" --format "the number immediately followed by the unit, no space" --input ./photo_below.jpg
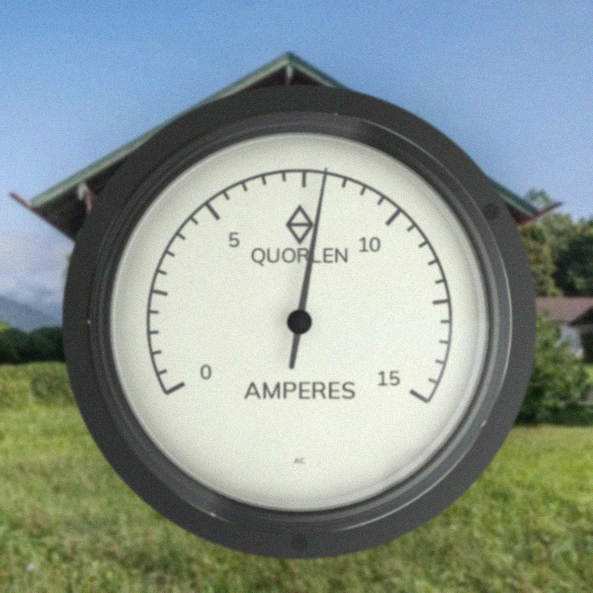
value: 8A
